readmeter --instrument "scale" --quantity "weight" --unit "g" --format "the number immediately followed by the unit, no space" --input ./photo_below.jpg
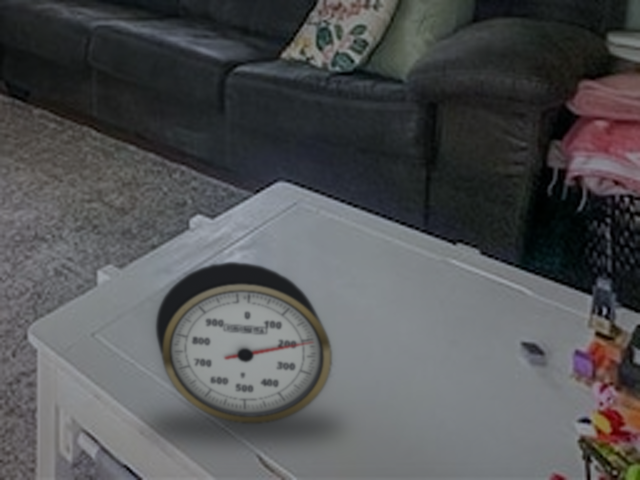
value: 200g
